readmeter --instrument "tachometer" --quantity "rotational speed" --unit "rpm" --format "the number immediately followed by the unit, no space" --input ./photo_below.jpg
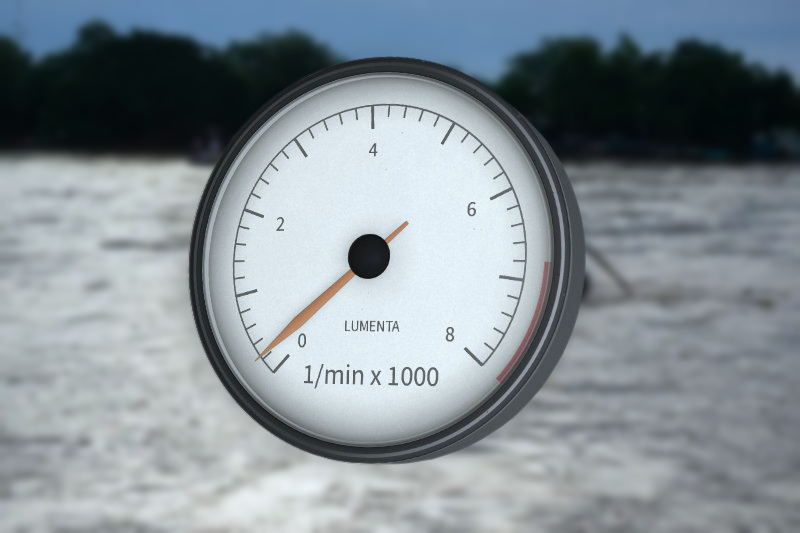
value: 200rpm
